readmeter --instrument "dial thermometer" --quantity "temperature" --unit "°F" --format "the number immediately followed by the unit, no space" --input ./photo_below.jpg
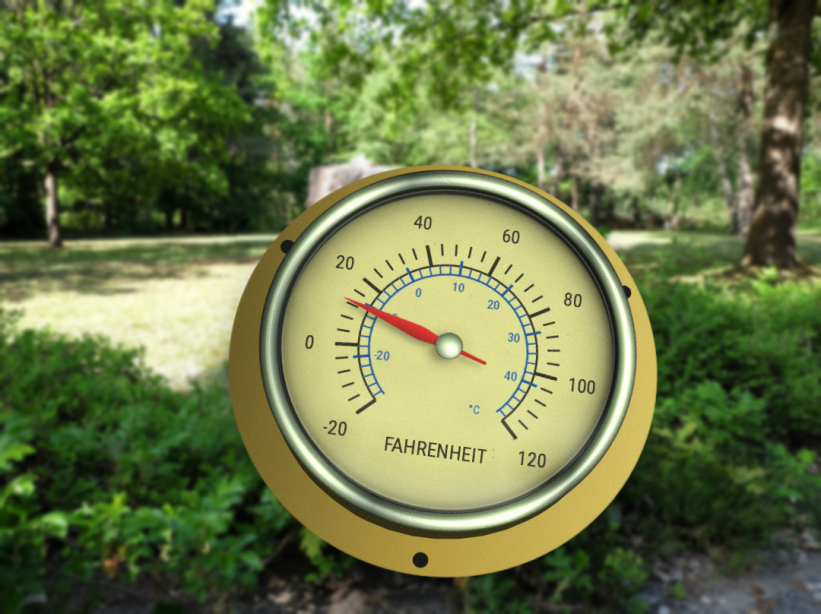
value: 12°F
